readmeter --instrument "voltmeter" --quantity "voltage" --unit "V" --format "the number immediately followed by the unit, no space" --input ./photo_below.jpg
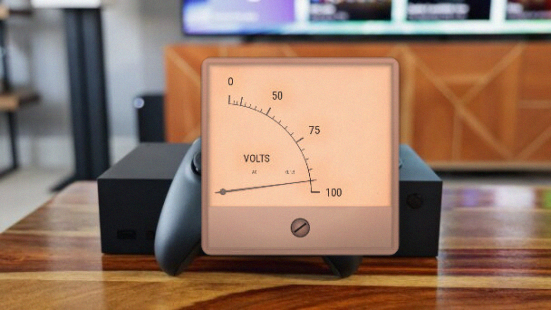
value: 95V
